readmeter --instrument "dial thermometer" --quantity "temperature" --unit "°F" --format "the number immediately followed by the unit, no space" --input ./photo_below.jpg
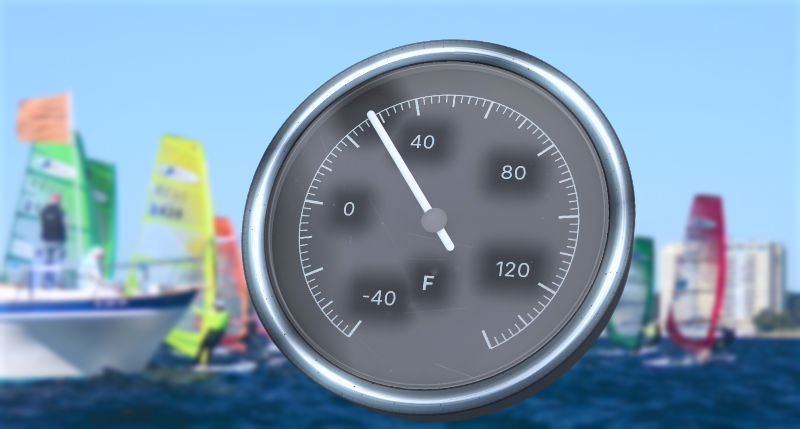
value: 28°F
